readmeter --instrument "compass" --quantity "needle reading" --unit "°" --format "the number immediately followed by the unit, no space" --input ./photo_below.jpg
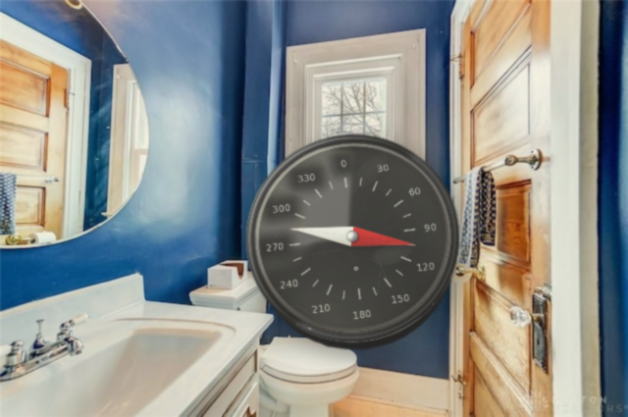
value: 105°
